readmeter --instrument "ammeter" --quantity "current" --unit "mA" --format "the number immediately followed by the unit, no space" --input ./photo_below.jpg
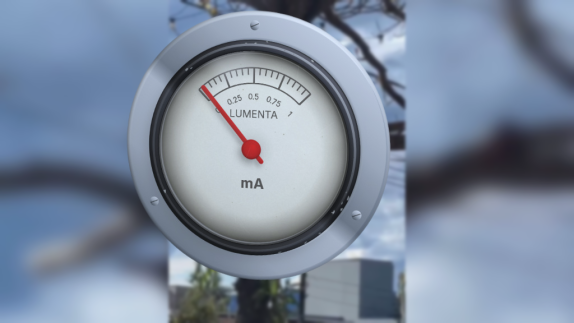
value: 0.05mA
